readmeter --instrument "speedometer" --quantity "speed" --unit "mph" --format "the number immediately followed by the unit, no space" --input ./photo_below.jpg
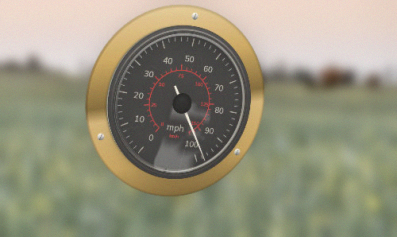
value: 98mph
